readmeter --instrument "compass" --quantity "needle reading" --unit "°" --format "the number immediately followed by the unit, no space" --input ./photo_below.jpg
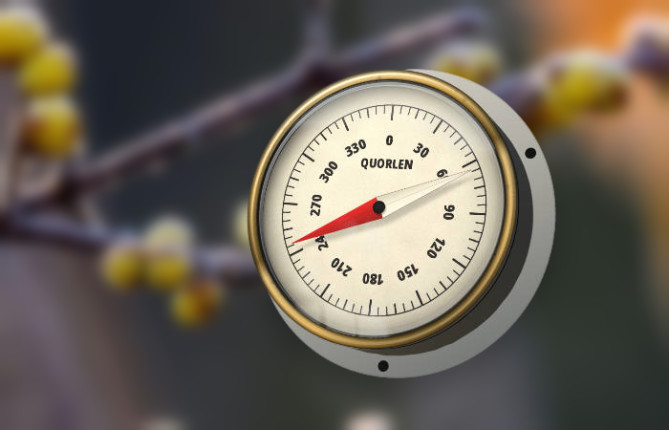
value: 245°
